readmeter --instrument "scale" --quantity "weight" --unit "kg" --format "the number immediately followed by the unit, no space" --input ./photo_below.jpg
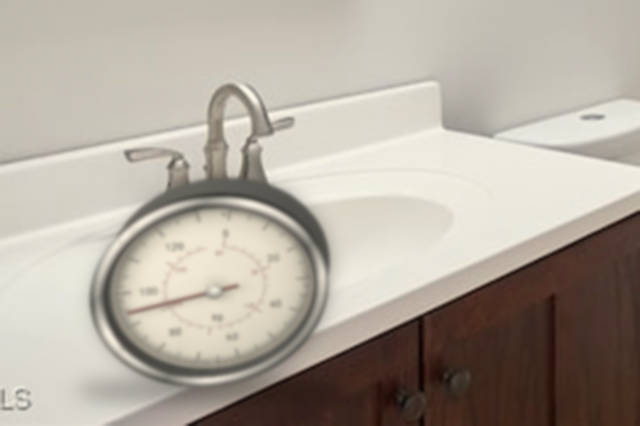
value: 95kg
